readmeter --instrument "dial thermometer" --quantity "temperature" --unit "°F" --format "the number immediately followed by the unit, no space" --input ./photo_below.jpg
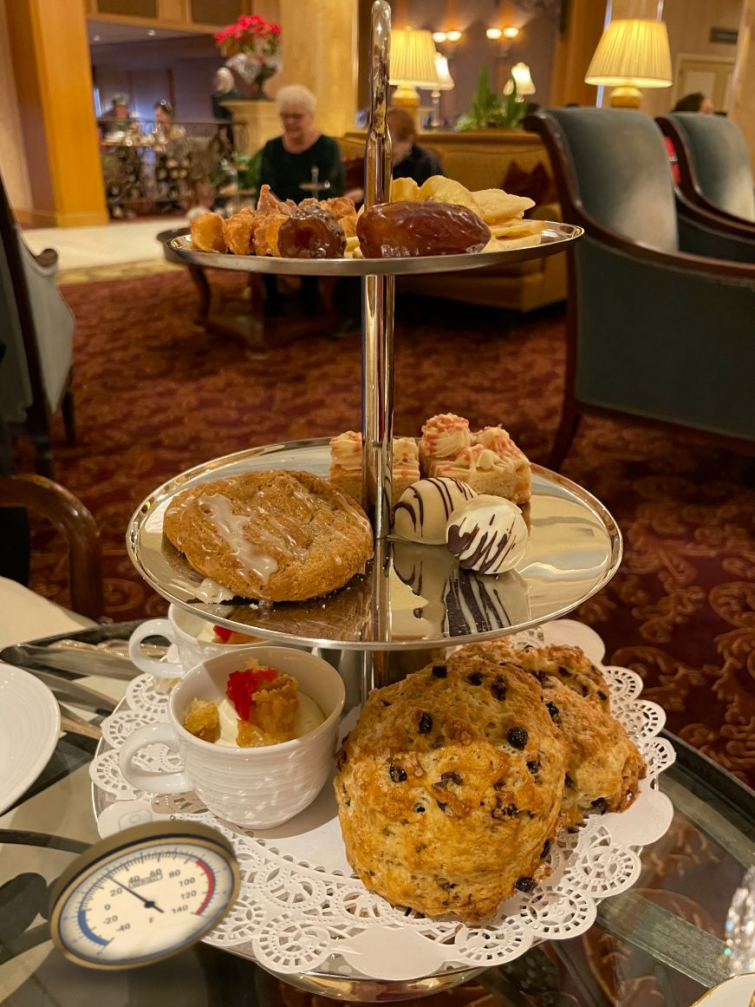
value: 30°F
